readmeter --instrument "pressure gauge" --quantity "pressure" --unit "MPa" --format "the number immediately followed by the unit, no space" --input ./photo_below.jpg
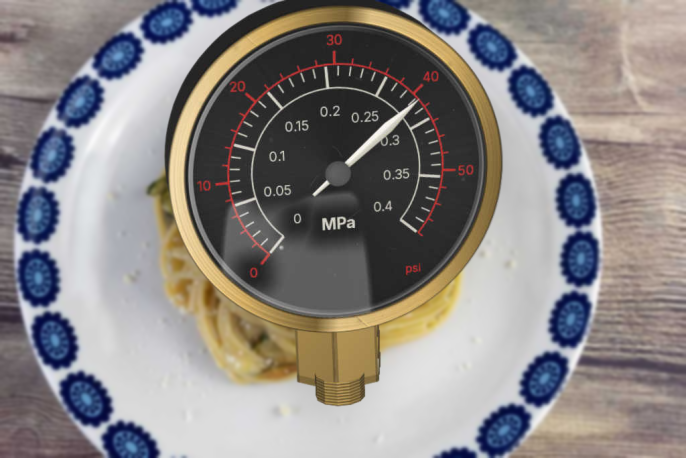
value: 0.28MPa
